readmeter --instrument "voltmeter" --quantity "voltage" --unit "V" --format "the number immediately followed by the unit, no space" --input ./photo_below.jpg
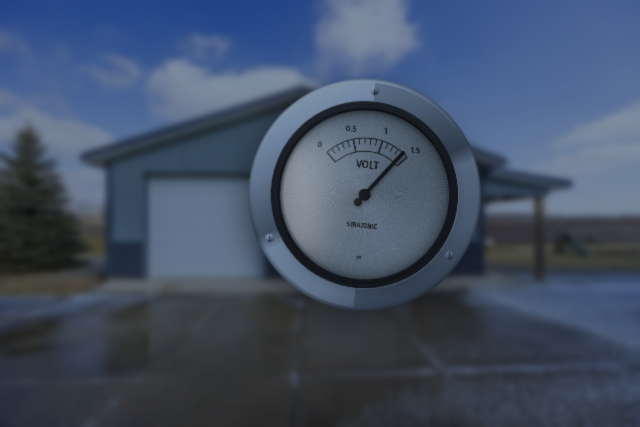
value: 1.4V
